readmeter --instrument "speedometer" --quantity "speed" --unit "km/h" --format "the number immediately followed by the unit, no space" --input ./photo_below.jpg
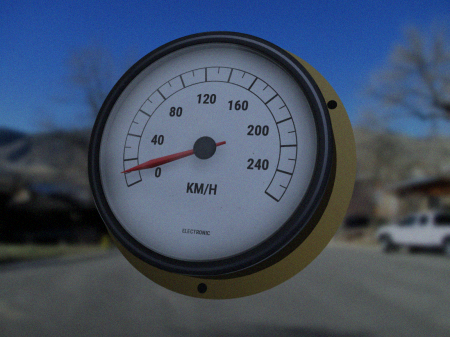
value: 10km/h
